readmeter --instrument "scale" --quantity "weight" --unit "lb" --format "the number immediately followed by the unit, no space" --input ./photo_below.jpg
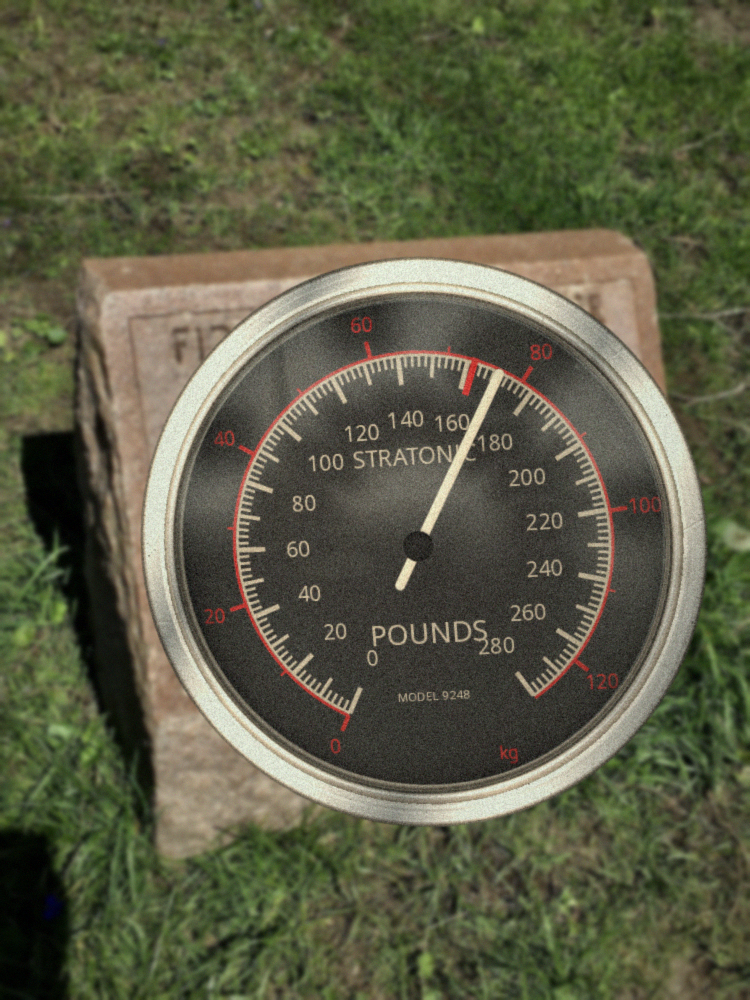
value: 170lb
